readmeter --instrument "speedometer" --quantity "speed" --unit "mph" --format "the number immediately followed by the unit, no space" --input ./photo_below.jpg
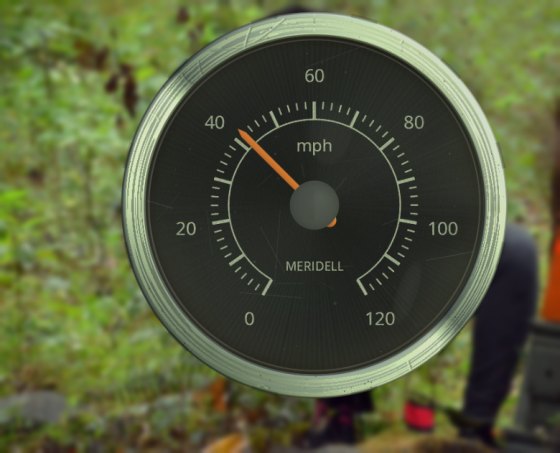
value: 42mph
